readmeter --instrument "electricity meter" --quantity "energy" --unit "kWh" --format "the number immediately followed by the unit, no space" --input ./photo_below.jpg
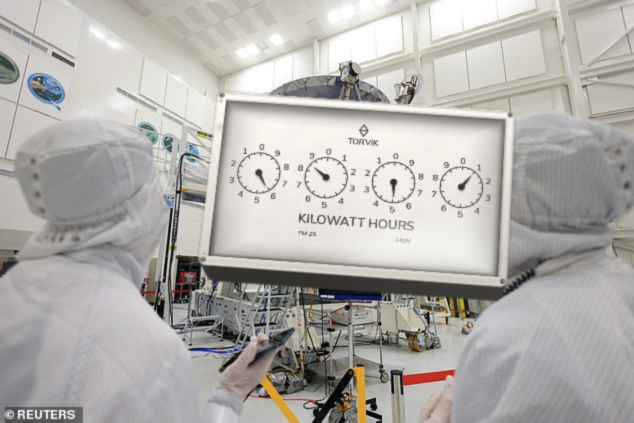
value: 5851kWh
